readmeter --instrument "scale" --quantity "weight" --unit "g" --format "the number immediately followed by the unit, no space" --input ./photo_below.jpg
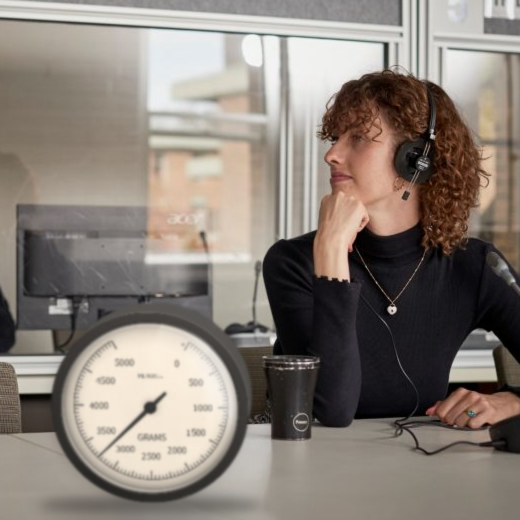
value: 3250g
